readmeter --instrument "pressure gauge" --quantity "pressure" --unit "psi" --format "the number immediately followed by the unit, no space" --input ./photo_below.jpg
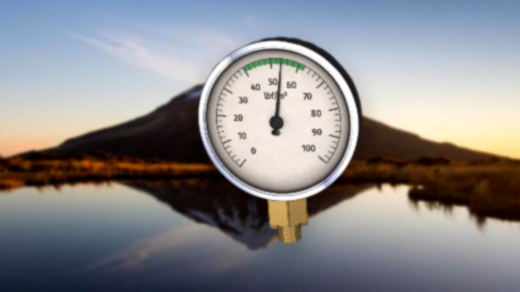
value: 54psi
